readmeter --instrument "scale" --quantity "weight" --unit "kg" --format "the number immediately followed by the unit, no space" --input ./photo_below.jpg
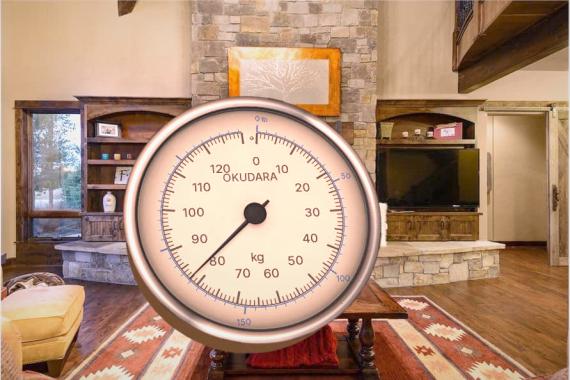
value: 82kg
